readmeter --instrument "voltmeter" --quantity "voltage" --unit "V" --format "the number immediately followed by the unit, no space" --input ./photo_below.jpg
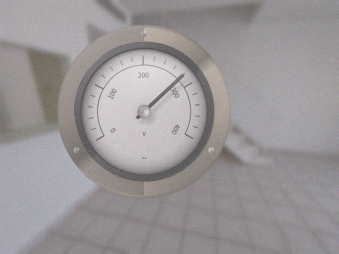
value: 280V
